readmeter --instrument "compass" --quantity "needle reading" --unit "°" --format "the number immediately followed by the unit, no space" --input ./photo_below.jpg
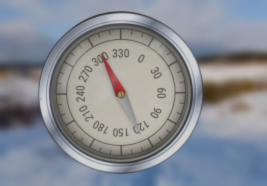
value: 305°
